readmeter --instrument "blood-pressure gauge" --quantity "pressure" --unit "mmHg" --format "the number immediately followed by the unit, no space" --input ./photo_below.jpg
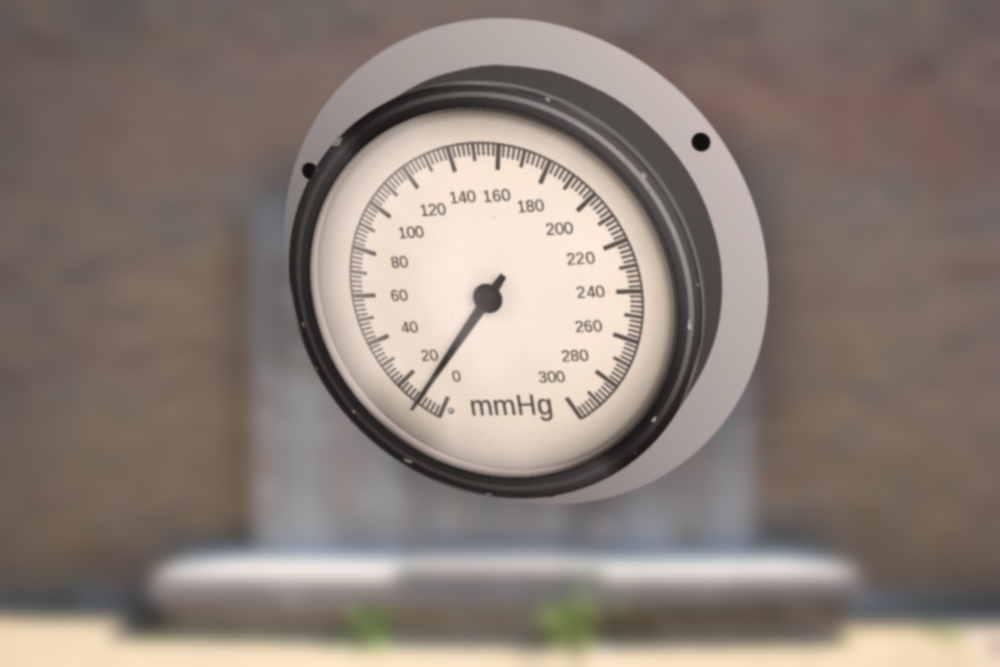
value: 10mmHg
